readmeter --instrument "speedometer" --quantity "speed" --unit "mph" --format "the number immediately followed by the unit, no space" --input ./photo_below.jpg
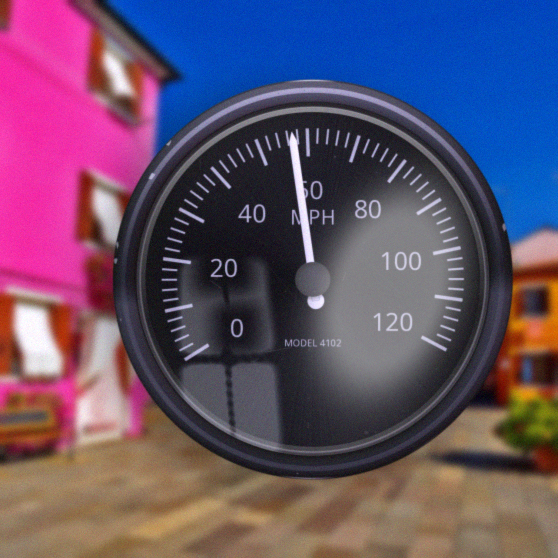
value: 57mph
